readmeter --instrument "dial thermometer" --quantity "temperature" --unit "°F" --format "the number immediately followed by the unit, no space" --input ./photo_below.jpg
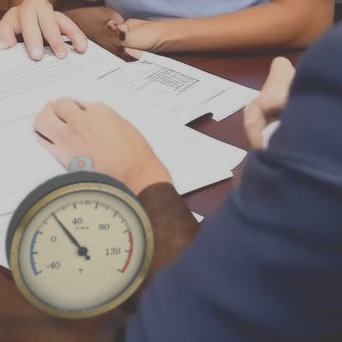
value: 20°F
